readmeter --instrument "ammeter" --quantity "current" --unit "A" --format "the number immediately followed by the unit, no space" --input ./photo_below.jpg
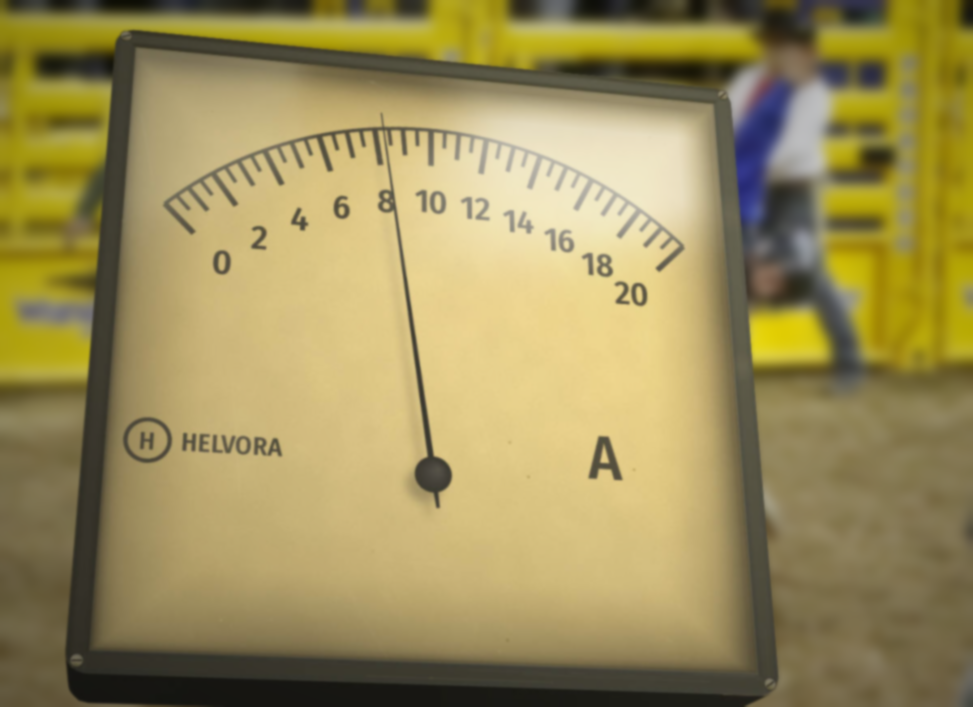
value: 8.25A
